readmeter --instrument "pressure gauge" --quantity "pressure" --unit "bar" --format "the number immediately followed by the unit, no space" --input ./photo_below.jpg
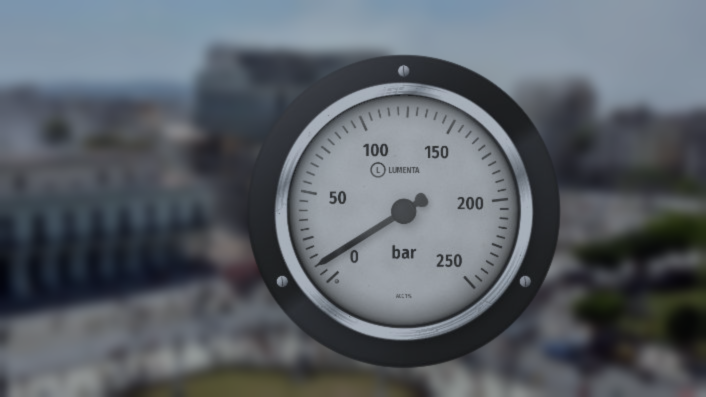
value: 10bar
